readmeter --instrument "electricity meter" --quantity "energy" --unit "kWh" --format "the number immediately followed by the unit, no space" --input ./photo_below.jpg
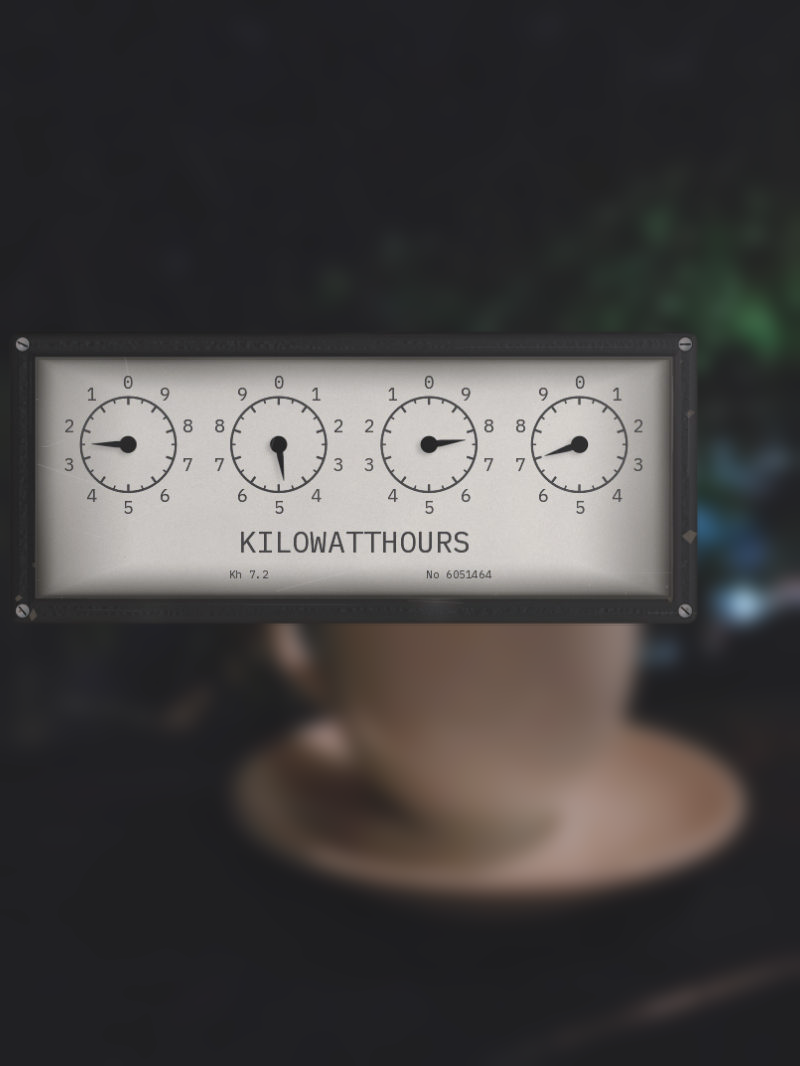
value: 2477kWh
